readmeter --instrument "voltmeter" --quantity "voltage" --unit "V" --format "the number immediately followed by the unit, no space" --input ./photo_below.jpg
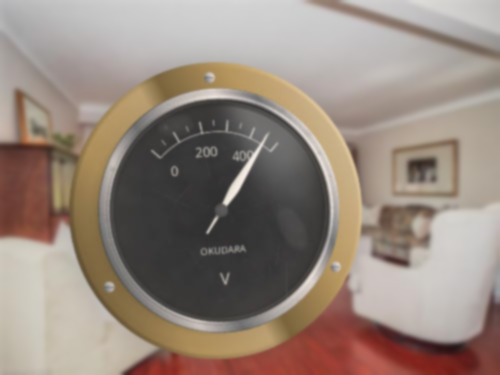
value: 450V
